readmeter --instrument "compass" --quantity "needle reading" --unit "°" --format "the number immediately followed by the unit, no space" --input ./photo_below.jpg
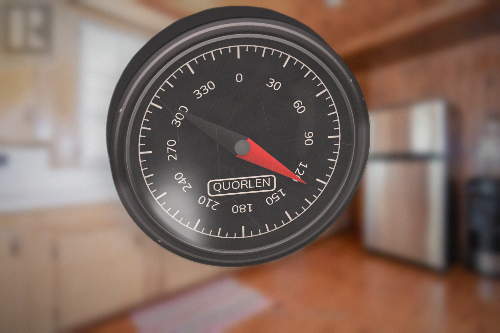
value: 125°
